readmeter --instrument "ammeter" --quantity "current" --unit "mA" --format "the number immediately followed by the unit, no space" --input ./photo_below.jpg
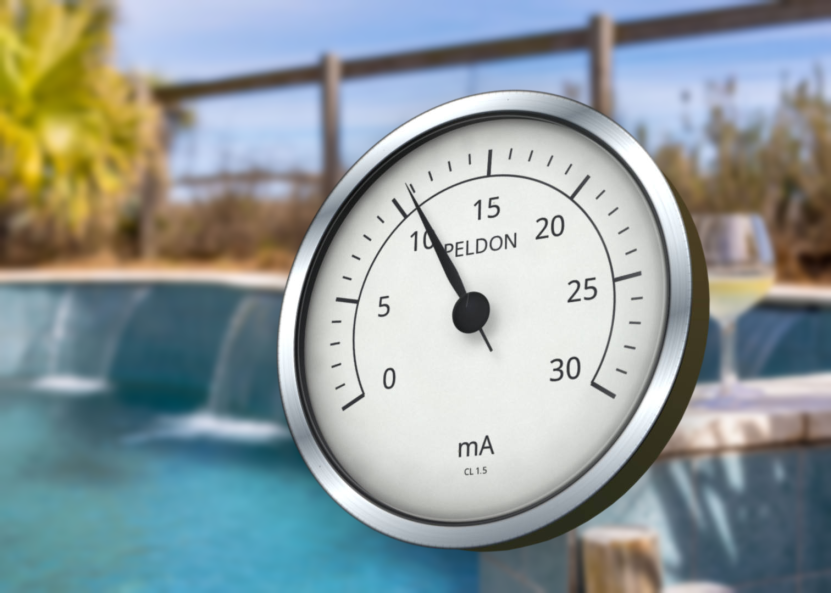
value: 11mA
